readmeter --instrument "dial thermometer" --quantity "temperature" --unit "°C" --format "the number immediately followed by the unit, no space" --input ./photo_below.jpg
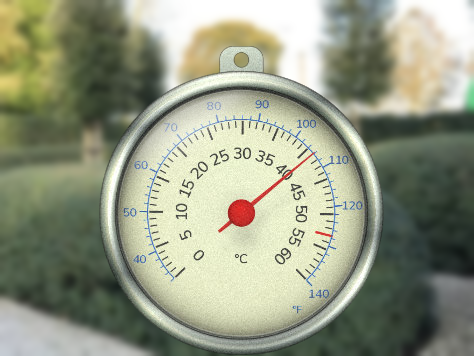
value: 41°C
